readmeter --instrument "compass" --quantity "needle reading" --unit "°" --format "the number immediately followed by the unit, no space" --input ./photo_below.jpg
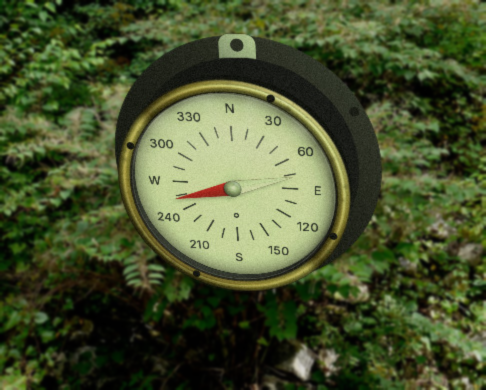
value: 255°
